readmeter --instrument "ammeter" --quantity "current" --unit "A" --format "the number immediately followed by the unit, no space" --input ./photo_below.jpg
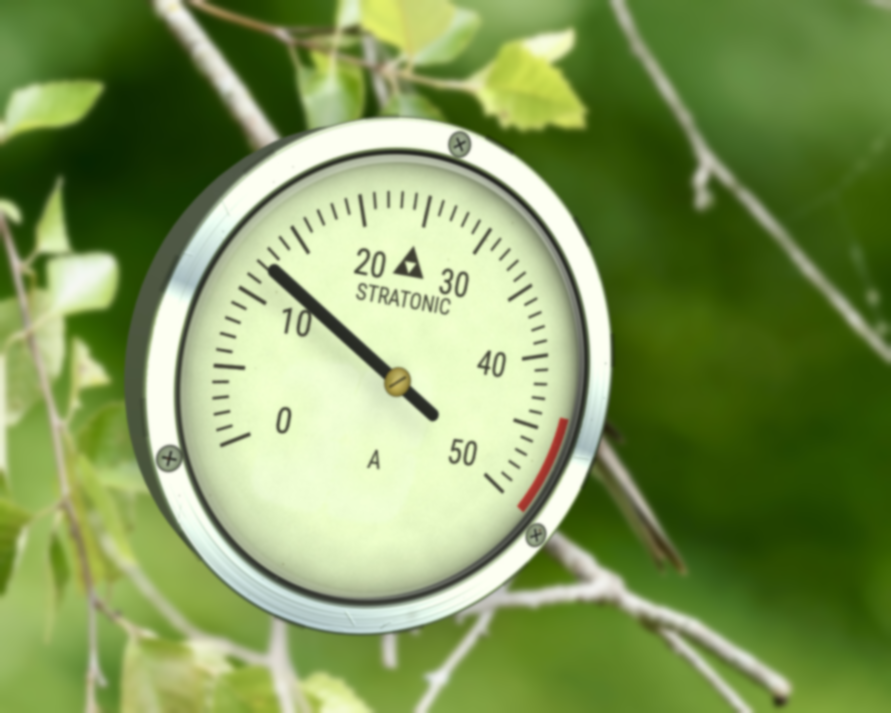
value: 12A
